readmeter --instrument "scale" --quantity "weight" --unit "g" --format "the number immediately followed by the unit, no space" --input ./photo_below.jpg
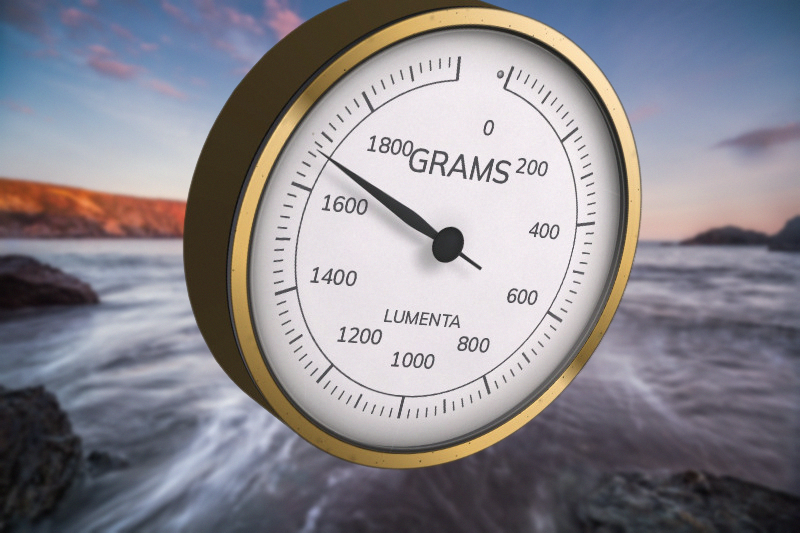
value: 1670g
